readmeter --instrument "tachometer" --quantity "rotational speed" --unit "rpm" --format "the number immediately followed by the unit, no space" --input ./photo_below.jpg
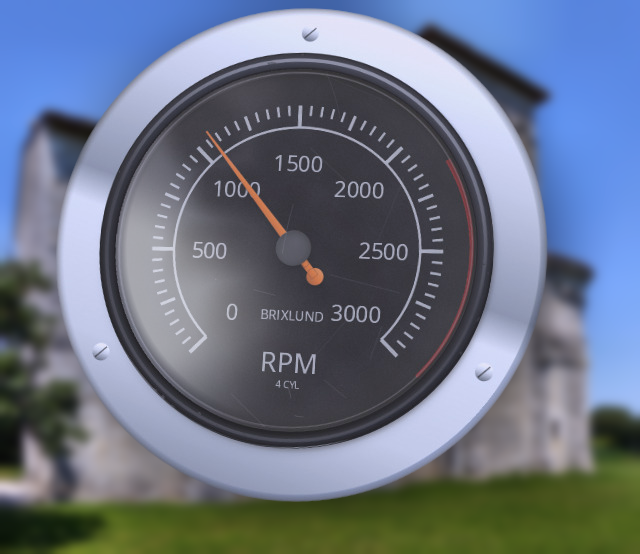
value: 1075rpm
